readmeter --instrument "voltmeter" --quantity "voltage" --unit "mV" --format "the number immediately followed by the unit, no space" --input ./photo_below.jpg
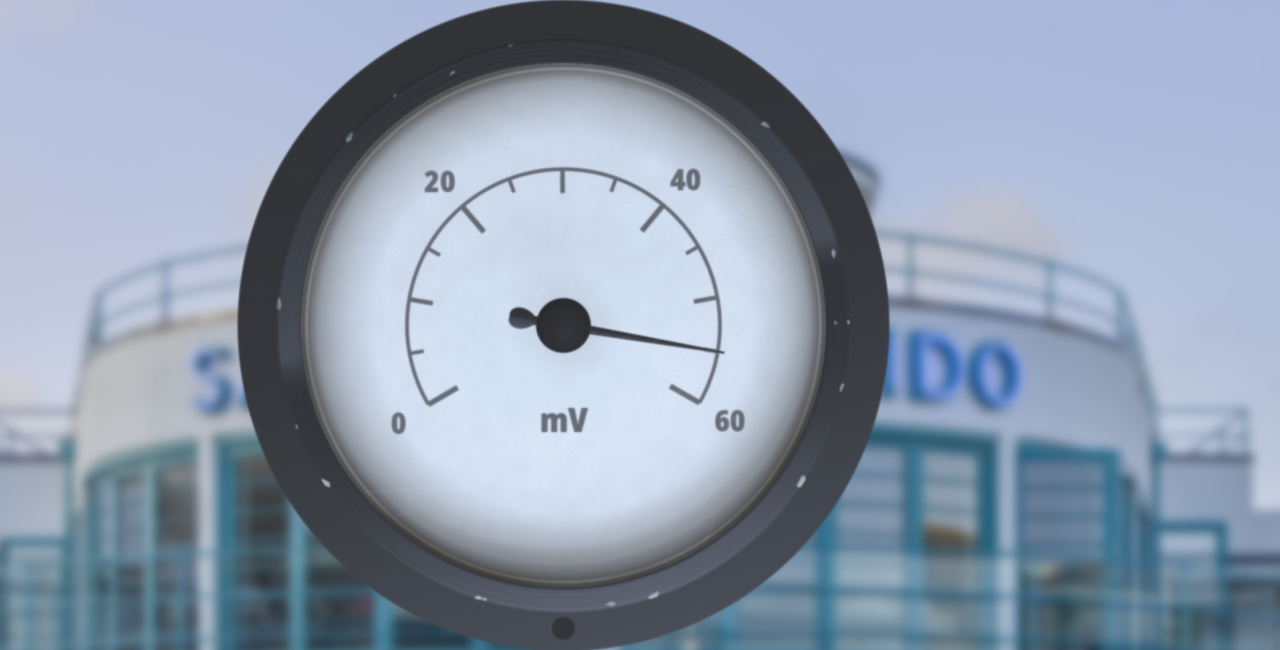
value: 55mV
